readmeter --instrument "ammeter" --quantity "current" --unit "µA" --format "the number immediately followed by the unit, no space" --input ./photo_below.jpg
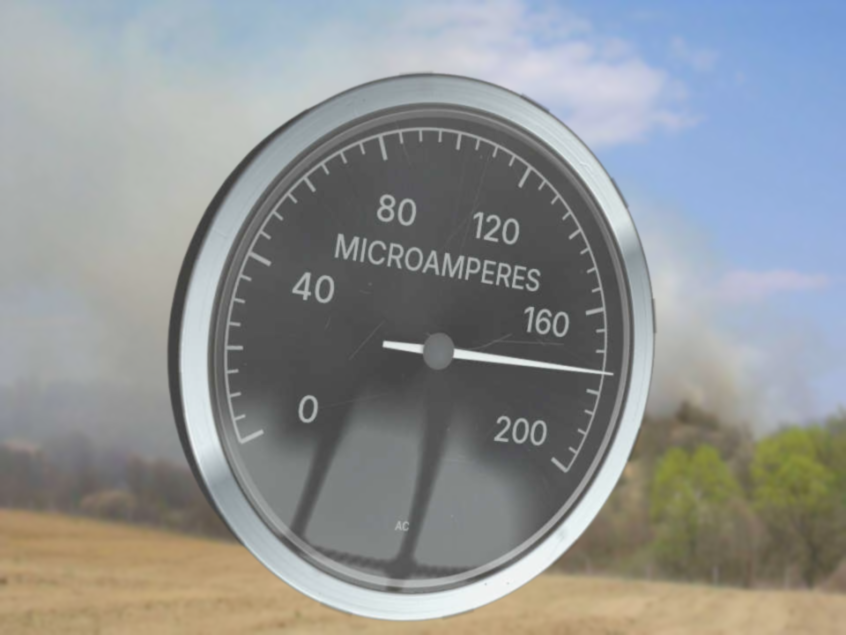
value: 175µA
